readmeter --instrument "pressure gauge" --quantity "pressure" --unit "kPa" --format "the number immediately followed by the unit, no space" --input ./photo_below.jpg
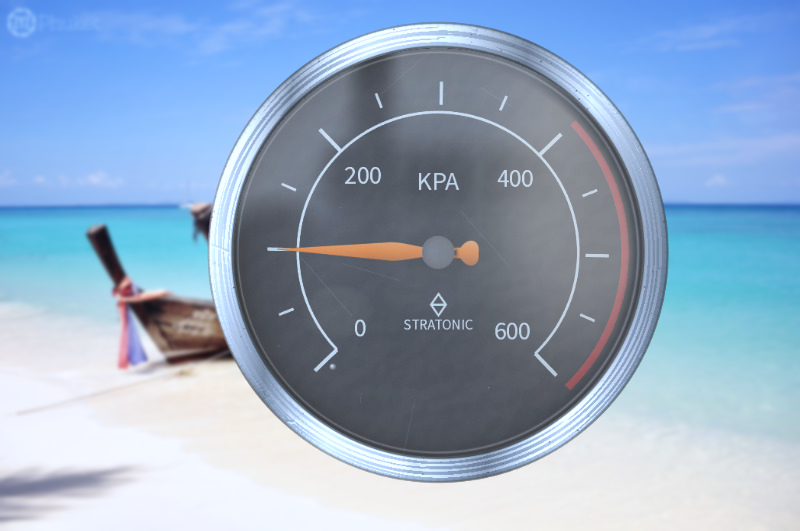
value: 100kPa
